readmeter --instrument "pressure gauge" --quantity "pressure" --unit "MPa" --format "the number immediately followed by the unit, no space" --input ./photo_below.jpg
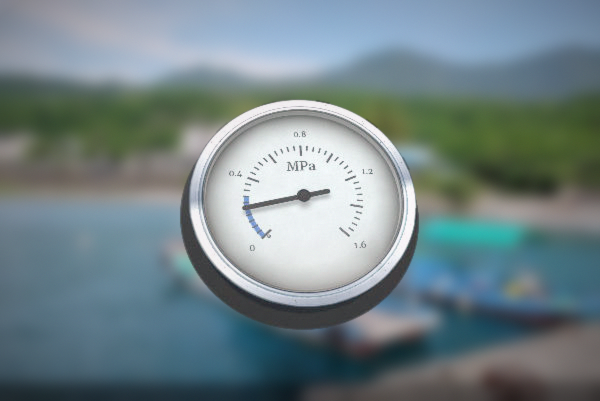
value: 0.2MPa
